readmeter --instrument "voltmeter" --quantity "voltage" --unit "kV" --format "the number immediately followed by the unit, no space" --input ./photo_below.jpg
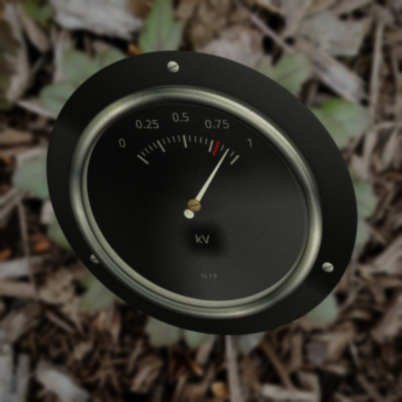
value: 0.9kV
